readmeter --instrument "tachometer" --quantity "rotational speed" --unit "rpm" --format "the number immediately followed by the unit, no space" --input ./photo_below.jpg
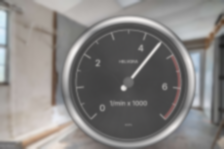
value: 4500rpm
